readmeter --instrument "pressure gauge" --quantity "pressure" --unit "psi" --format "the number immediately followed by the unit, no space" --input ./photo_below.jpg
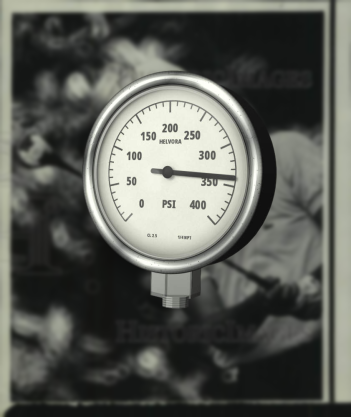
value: 340psi
